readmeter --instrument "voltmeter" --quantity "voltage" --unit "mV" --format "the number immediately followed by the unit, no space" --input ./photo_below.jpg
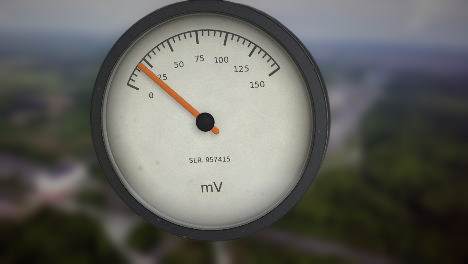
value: 20mV
